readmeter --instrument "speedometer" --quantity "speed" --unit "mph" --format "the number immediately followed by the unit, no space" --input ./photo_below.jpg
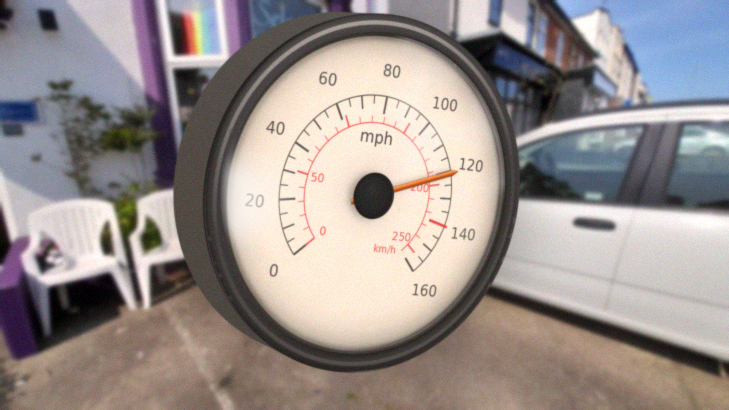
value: 120mph
